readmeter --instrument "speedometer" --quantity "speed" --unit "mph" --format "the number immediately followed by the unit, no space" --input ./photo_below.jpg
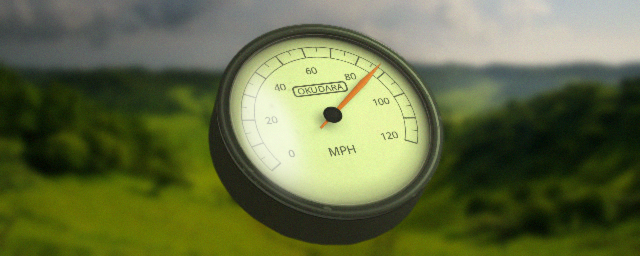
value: 87.5mph
